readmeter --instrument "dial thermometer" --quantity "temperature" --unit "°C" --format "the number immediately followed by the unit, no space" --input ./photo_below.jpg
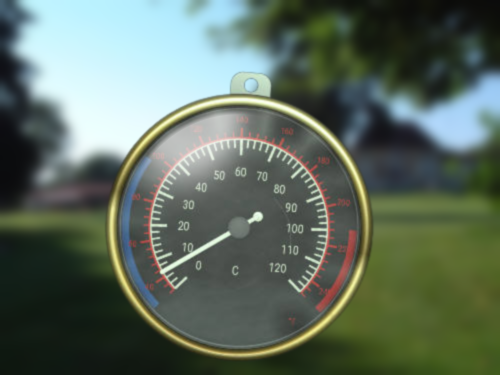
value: 6°C
